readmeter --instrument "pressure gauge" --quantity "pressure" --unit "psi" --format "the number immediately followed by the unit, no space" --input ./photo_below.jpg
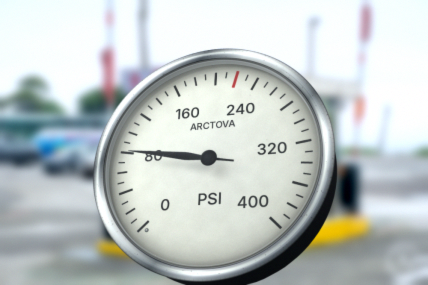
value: 80psi
